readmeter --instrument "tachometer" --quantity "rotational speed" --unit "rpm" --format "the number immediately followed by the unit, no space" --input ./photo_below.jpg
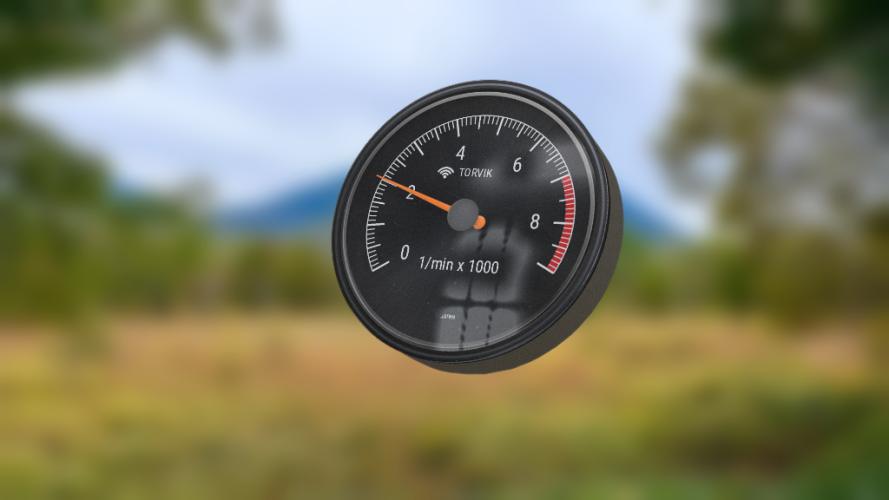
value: 2000rpm
